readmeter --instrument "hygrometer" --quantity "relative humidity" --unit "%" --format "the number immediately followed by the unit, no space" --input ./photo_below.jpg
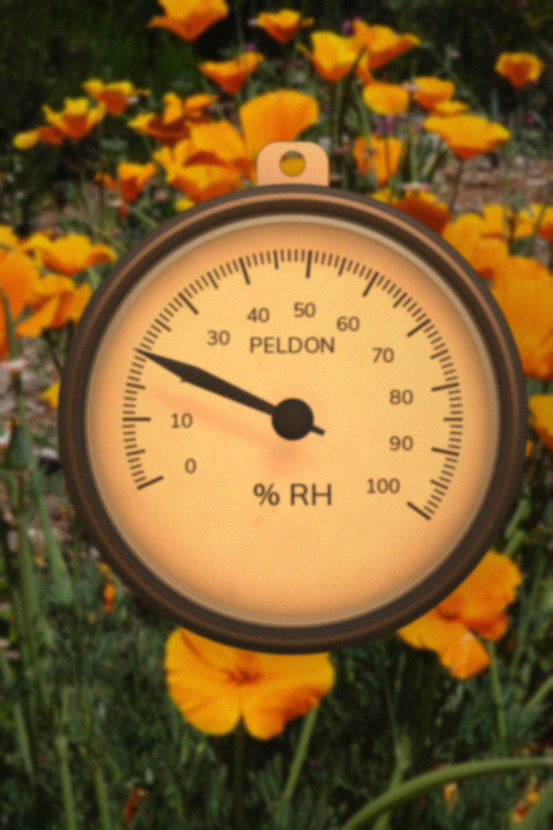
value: 20%
